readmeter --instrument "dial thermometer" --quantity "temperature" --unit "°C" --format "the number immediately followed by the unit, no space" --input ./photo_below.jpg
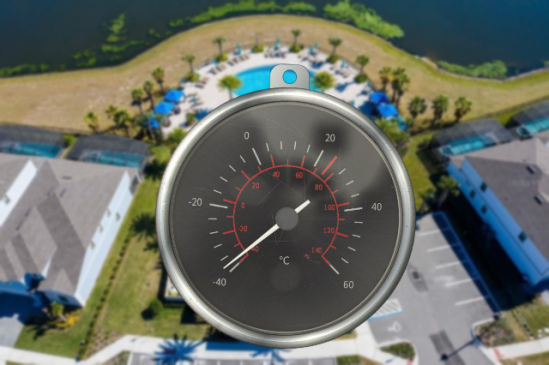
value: -38°C
